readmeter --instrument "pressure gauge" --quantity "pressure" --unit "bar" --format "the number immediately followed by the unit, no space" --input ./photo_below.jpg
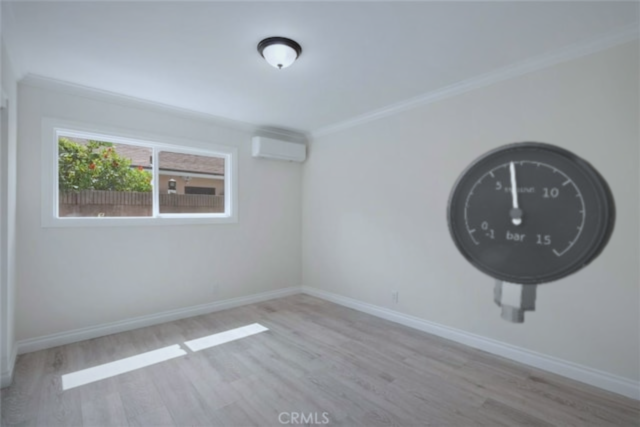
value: 6.5bar
